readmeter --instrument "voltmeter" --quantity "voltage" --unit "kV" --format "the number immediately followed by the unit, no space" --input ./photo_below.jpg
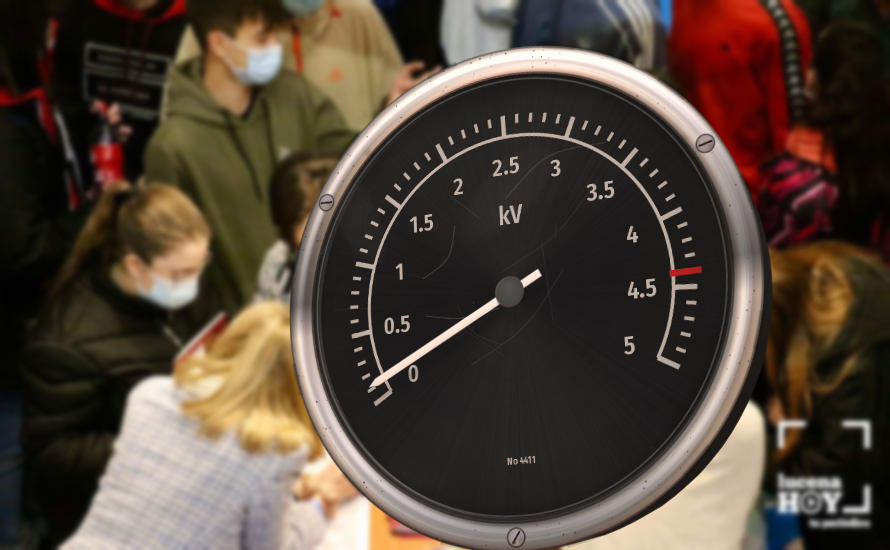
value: 0.1kV
